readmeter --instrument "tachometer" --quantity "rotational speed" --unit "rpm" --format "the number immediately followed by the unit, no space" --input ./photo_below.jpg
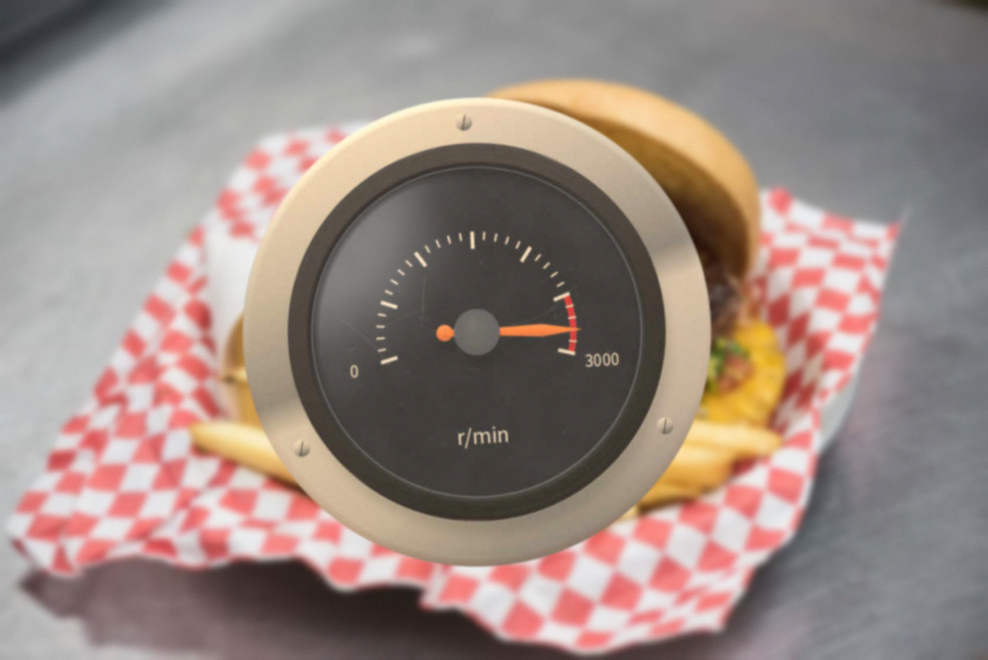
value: 2800rpm
